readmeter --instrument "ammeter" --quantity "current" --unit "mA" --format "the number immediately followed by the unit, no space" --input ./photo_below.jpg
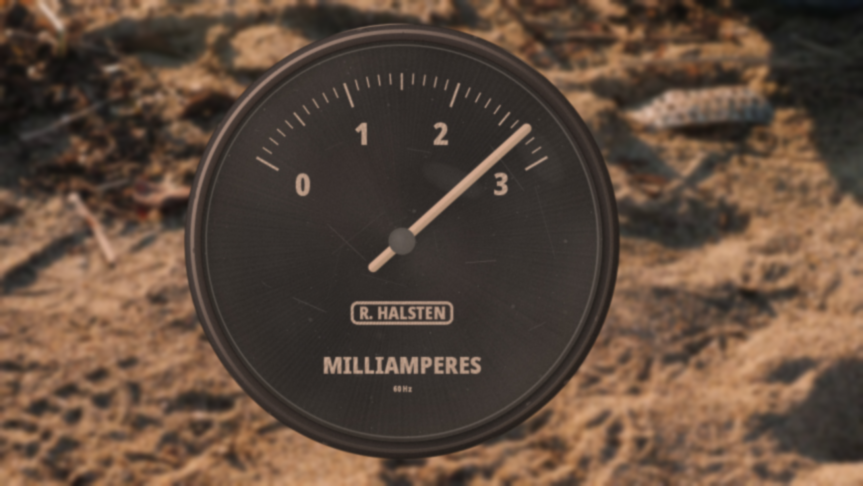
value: 2.7mA
